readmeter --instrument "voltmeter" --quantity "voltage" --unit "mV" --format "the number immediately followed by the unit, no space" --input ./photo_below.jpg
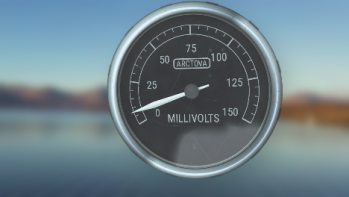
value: 7.5mV
